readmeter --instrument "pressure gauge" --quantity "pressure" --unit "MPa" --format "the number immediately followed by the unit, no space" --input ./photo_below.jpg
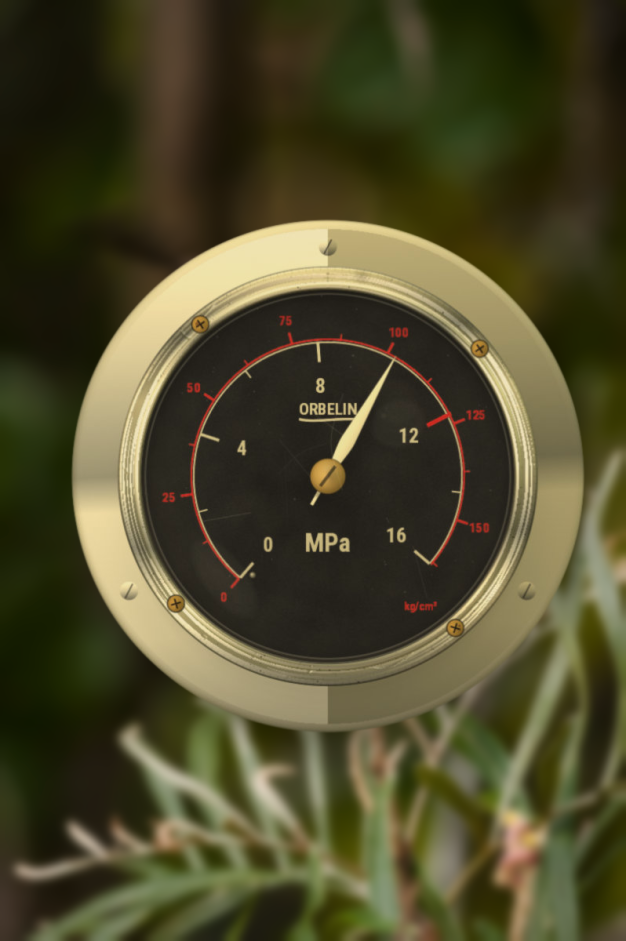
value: 10MPa
